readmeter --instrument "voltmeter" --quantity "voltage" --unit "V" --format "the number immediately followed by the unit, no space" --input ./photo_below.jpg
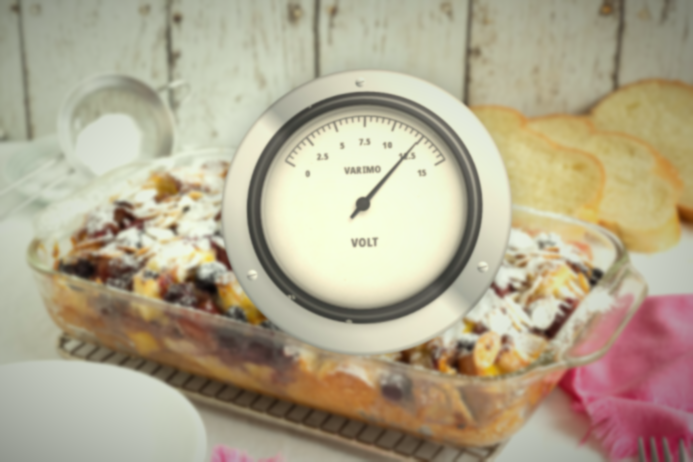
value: 12.5V
